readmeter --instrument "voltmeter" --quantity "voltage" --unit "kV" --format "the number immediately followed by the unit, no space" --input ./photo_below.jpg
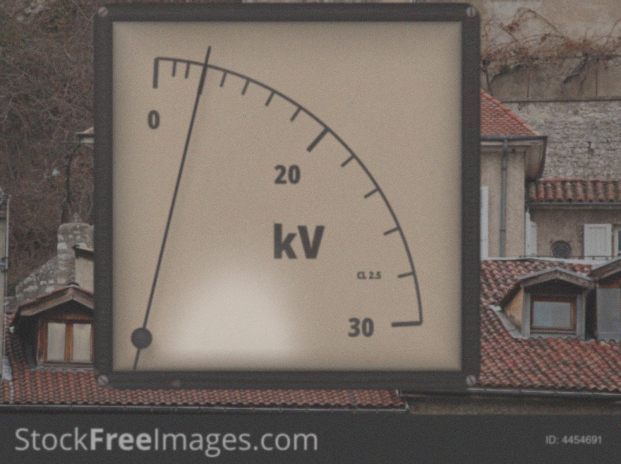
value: 10kV
